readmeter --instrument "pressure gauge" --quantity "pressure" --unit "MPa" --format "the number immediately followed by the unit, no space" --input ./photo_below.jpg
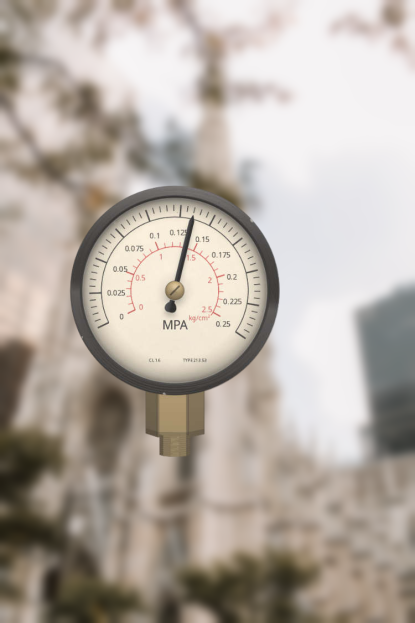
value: 0.135MPa
